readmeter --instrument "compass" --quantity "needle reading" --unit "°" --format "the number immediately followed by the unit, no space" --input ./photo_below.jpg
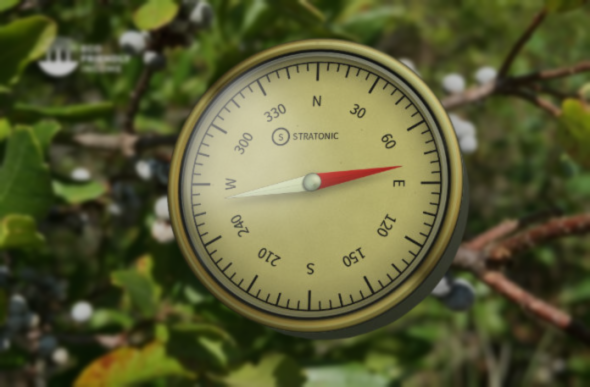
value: 80°
